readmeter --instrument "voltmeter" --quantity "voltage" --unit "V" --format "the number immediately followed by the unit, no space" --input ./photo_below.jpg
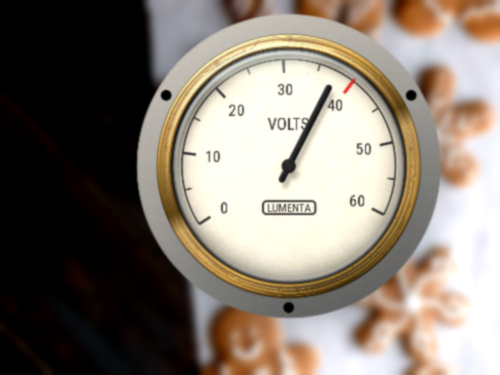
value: 37.5V
